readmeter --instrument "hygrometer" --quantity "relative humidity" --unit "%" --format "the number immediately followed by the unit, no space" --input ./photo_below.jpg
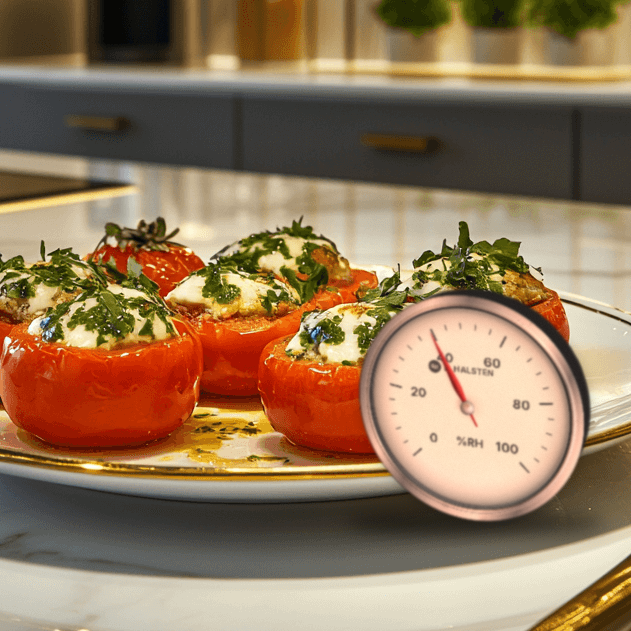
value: 40%
